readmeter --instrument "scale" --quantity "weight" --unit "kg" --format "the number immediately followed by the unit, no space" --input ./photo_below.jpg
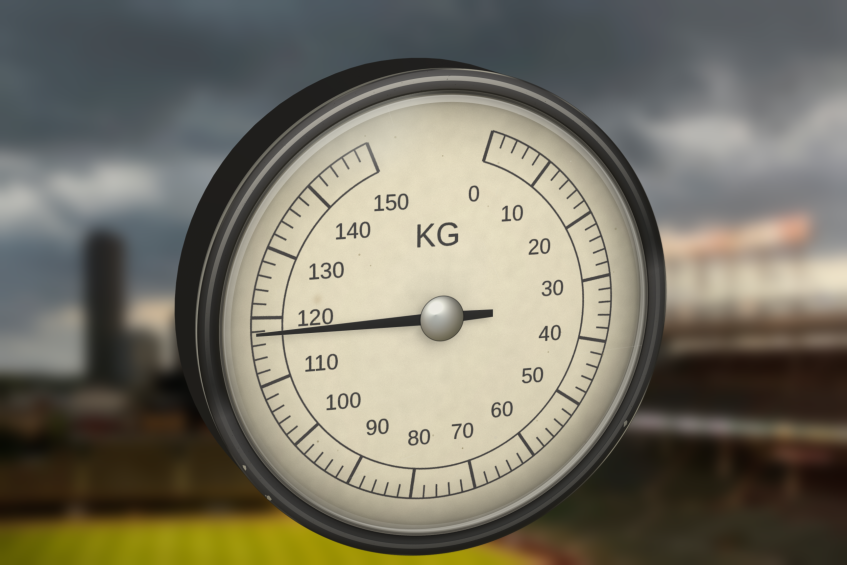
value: 118kg
